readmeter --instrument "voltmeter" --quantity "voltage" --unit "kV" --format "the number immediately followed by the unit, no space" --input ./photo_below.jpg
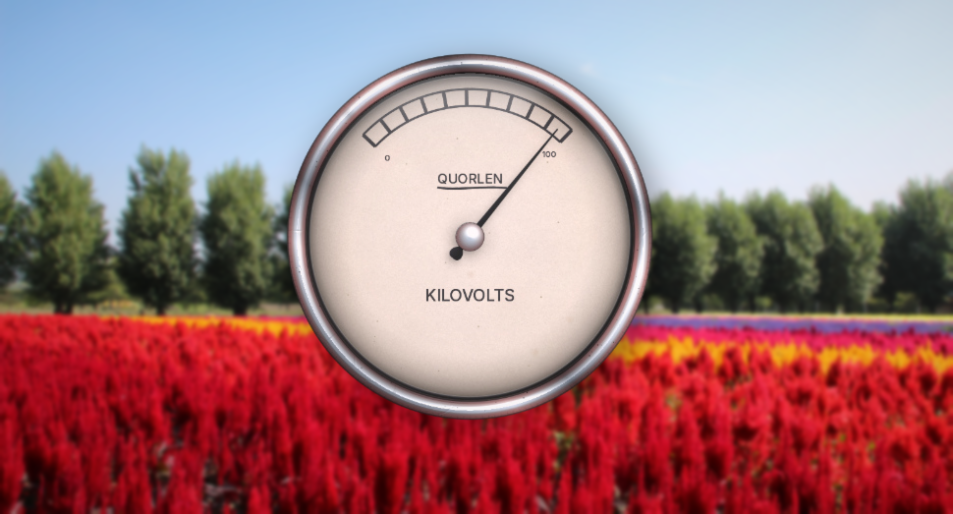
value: 95kV
